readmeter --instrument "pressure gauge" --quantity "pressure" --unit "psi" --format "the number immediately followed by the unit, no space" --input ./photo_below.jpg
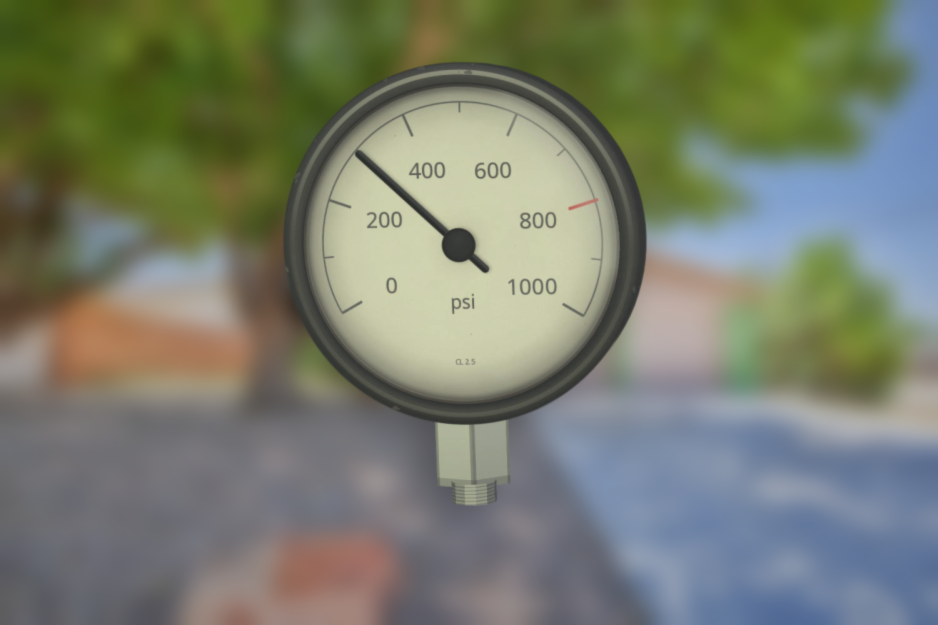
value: 300psi
